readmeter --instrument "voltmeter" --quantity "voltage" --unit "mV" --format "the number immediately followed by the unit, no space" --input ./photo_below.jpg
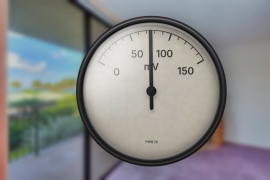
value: 75mV
